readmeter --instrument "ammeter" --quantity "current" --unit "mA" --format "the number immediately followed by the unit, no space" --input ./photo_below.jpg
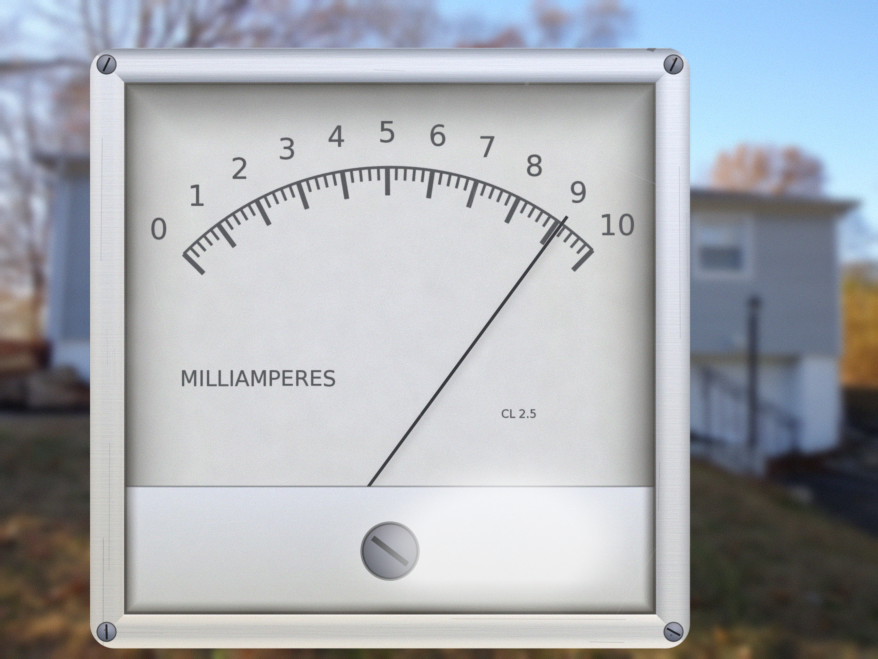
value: 9.1mA
